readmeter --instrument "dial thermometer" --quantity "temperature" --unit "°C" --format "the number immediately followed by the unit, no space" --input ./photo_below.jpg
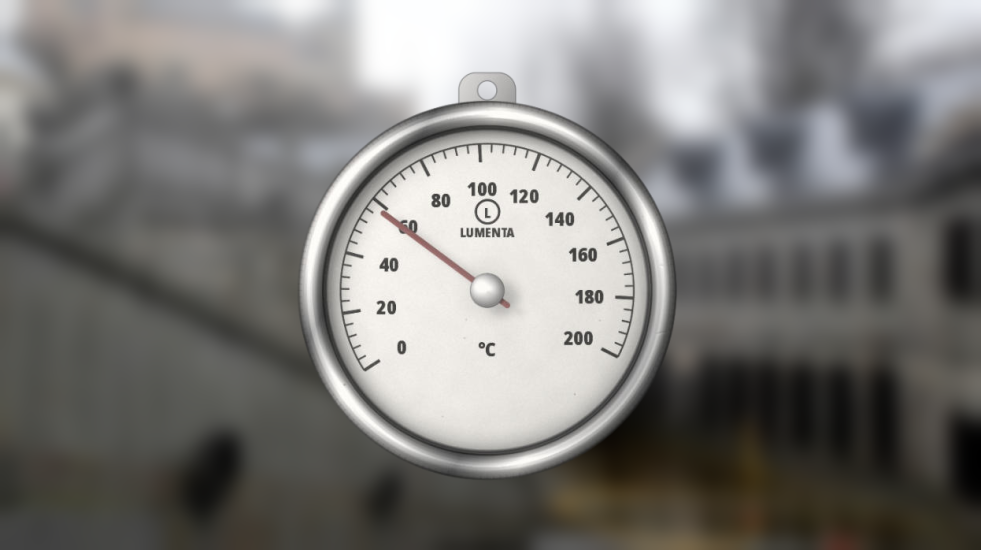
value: 58°C
